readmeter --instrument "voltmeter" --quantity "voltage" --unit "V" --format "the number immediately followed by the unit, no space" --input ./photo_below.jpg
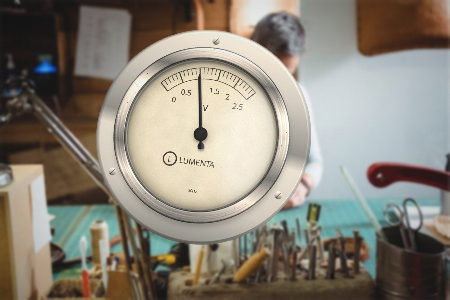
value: 1V
